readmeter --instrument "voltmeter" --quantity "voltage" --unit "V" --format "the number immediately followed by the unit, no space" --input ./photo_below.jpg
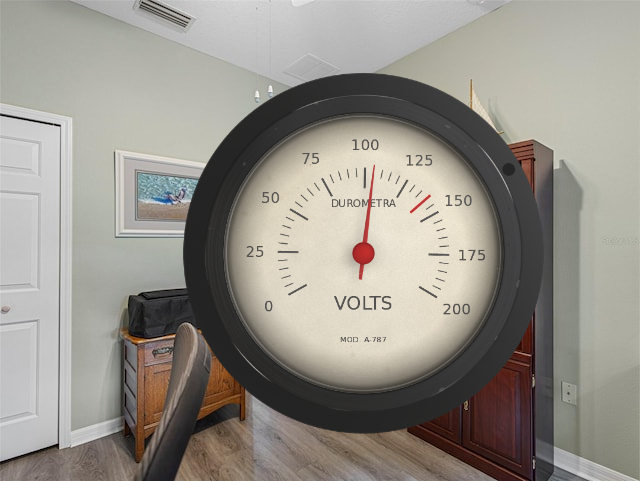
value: 105V
